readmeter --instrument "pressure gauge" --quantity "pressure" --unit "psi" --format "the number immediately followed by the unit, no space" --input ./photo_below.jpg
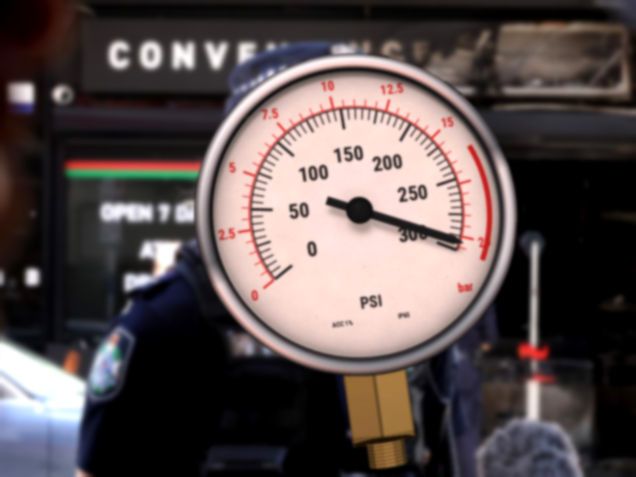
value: 295psi
